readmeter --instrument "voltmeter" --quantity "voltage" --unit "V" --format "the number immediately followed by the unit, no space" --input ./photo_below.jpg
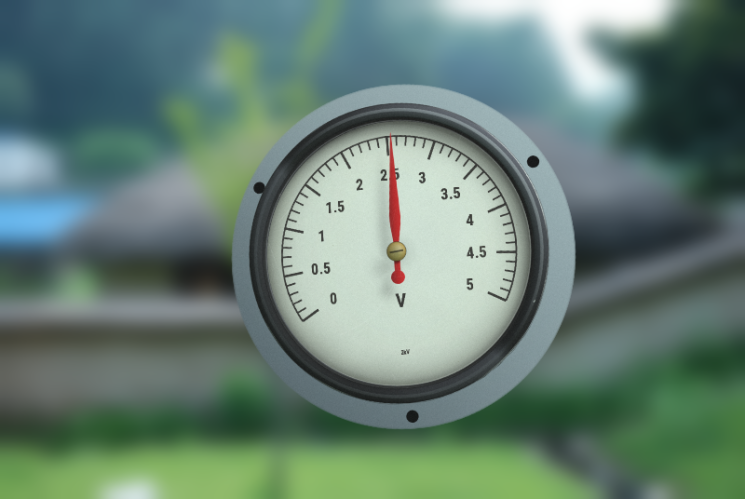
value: 2.55V
